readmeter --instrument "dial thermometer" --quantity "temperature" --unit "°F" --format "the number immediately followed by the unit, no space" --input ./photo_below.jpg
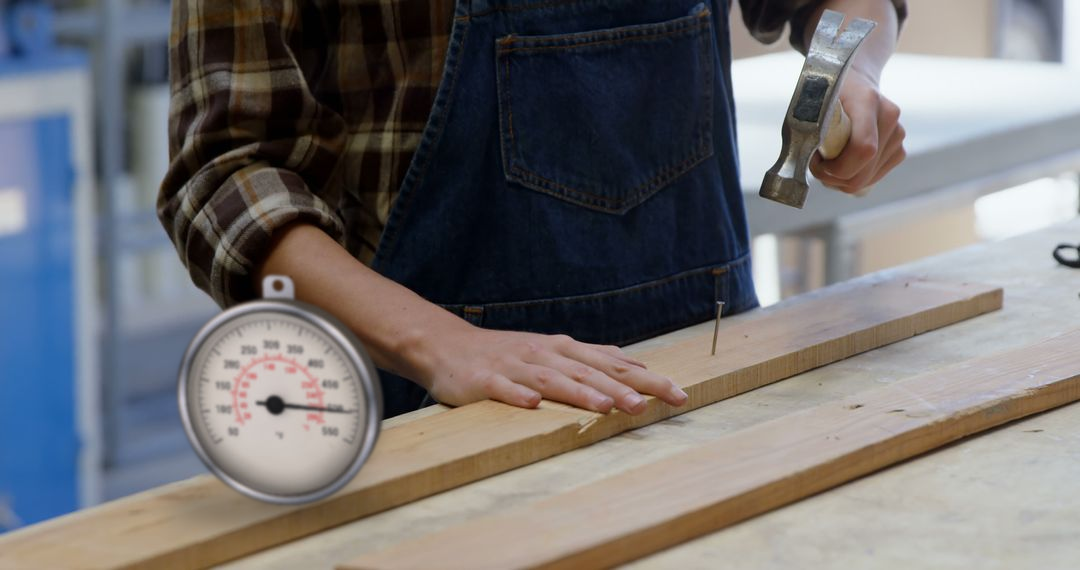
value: 500°F
